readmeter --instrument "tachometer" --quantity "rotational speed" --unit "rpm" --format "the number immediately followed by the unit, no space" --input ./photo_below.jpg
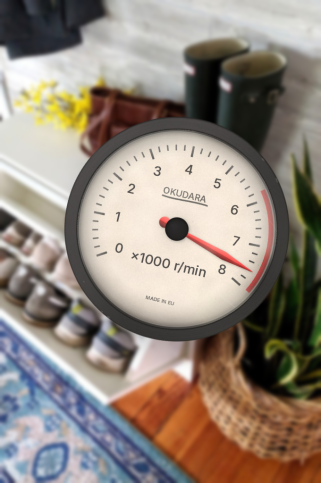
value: 7600rpm
